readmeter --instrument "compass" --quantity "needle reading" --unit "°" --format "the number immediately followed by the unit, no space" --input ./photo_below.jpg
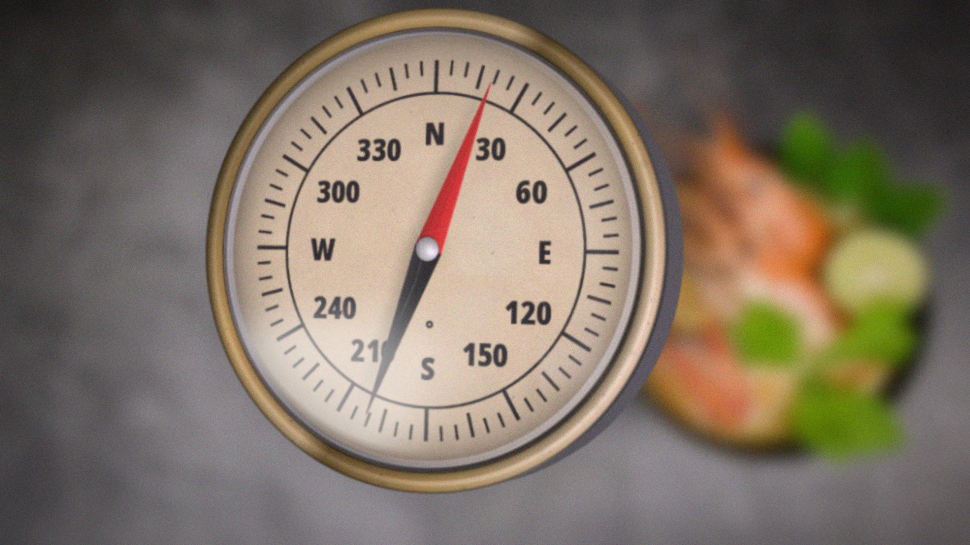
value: 20°
